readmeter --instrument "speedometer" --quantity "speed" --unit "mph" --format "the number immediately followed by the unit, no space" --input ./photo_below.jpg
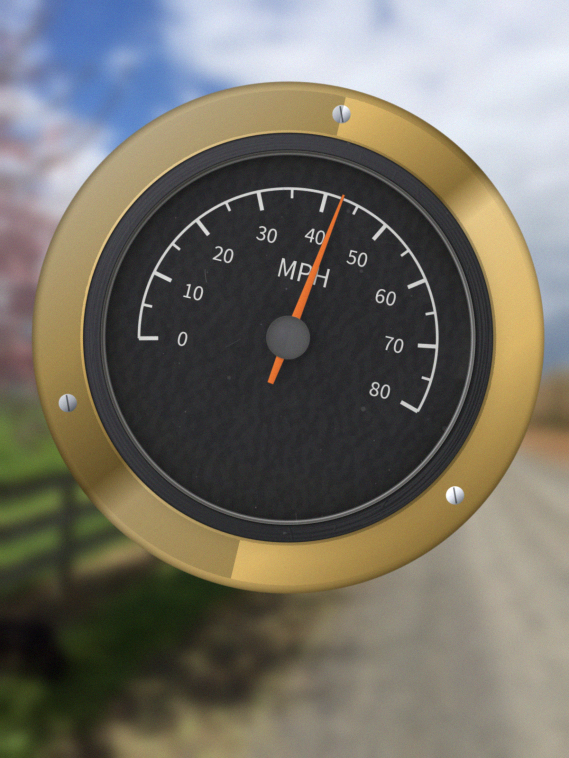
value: 42.5mph
